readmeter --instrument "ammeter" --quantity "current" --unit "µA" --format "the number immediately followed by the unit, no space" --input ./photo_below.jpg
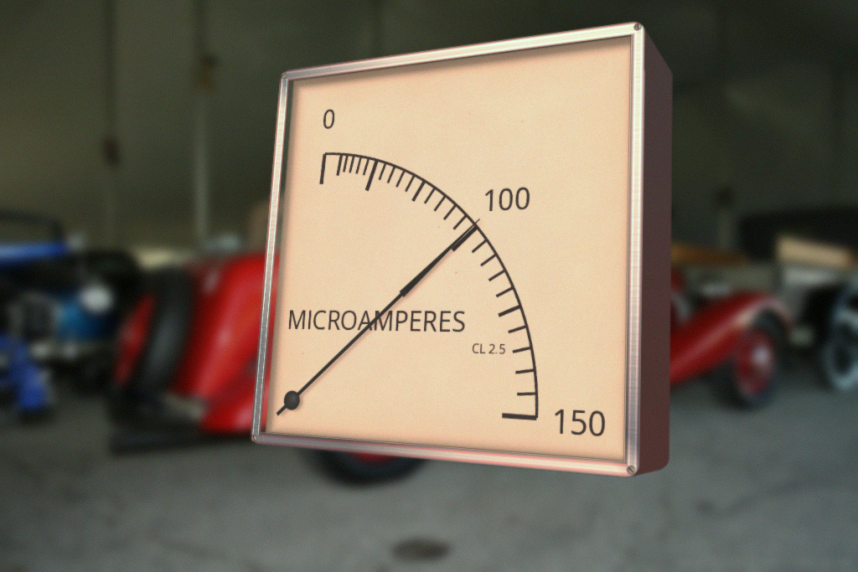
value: 100µA
